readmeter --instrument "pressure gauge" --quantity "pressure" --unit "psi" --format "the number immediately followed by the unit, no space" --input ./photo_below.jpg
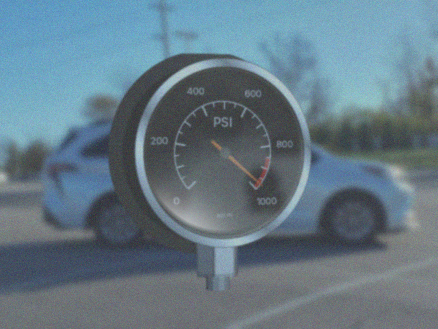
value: 975psi
